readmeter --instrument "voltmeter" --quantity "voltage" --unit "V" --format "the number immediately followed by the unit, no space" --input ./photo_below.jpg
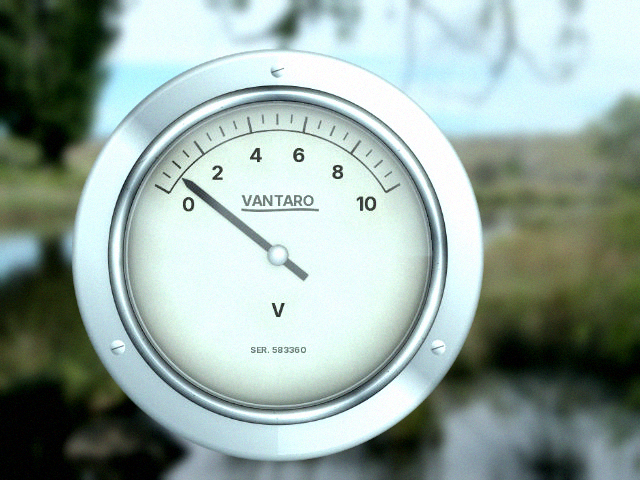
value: 0.75V
